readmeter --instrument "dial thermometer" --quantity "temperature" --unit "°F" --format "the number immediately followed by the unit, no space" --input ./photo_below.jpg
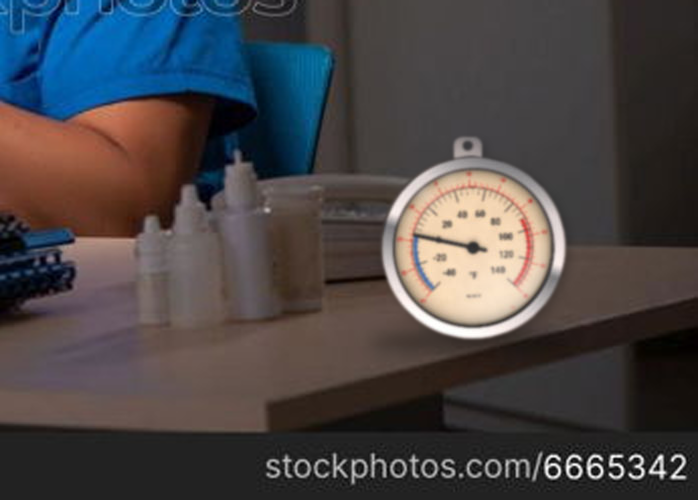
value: 0°F
